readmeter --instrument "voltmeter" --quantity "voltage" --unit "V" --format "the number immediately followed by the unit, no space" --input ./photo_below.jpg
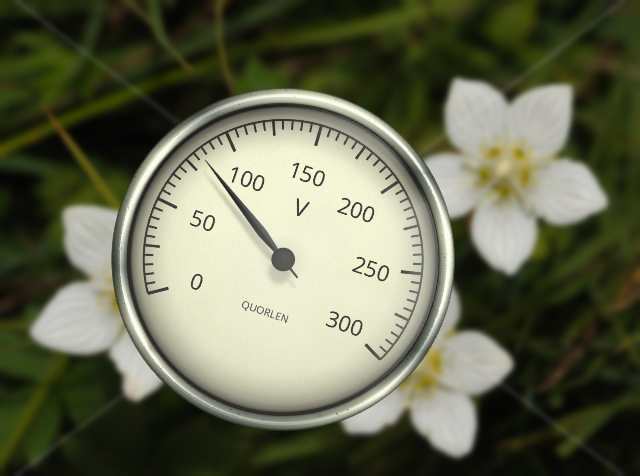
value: 82.5V
